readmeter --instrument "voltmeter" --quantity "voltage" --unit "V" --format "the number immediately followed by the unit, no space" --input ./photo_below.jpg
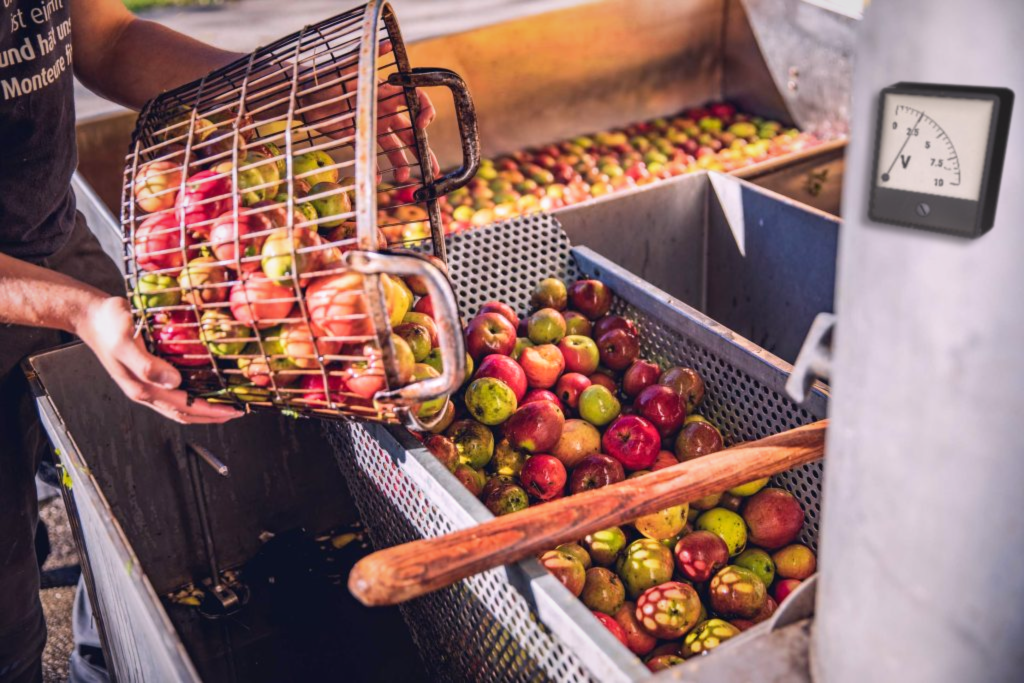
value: 2.5V
